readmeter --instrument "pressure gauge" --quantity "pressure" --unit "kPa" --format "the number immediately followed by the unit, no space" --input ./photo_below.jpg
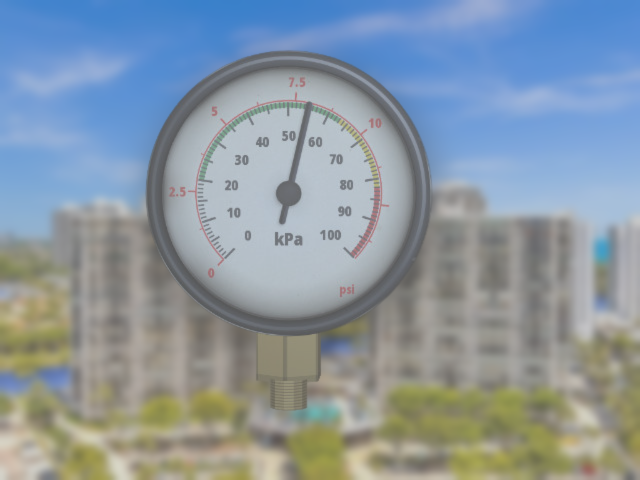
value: 55kPa
